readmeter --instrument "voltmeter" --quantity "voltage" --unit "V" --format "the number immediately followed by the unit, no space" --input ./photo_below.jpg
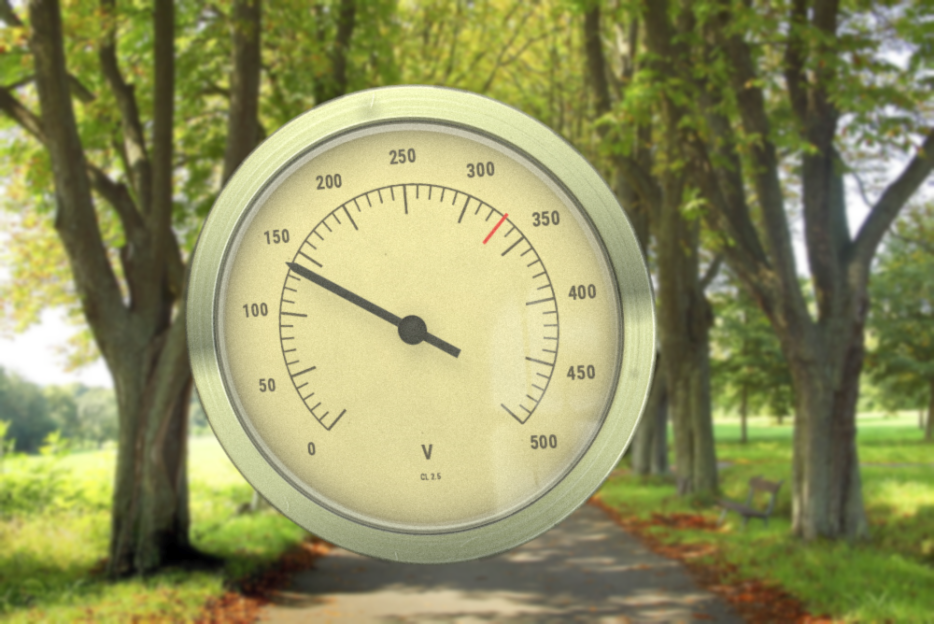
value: 140V
